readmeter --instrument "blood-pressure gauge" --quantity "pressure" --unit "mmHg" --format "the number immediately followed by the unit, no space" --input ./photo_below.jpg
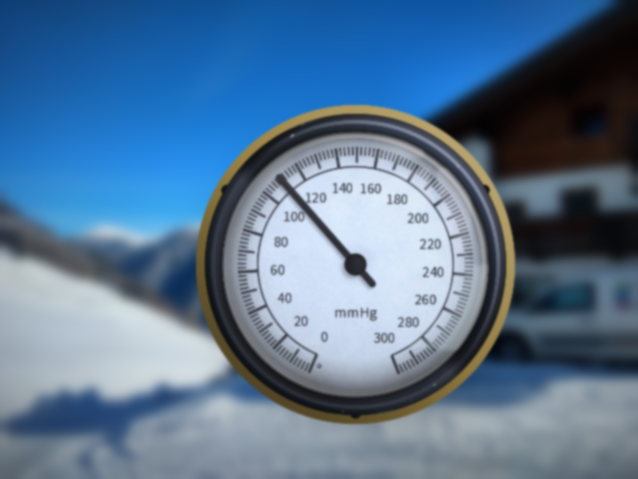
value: 110mmHg
